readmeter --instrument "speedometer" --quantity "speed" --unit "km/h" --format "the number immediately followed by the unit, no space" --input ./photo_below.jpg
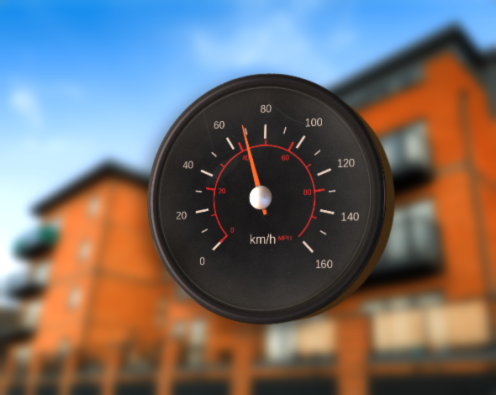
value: 70km/h
